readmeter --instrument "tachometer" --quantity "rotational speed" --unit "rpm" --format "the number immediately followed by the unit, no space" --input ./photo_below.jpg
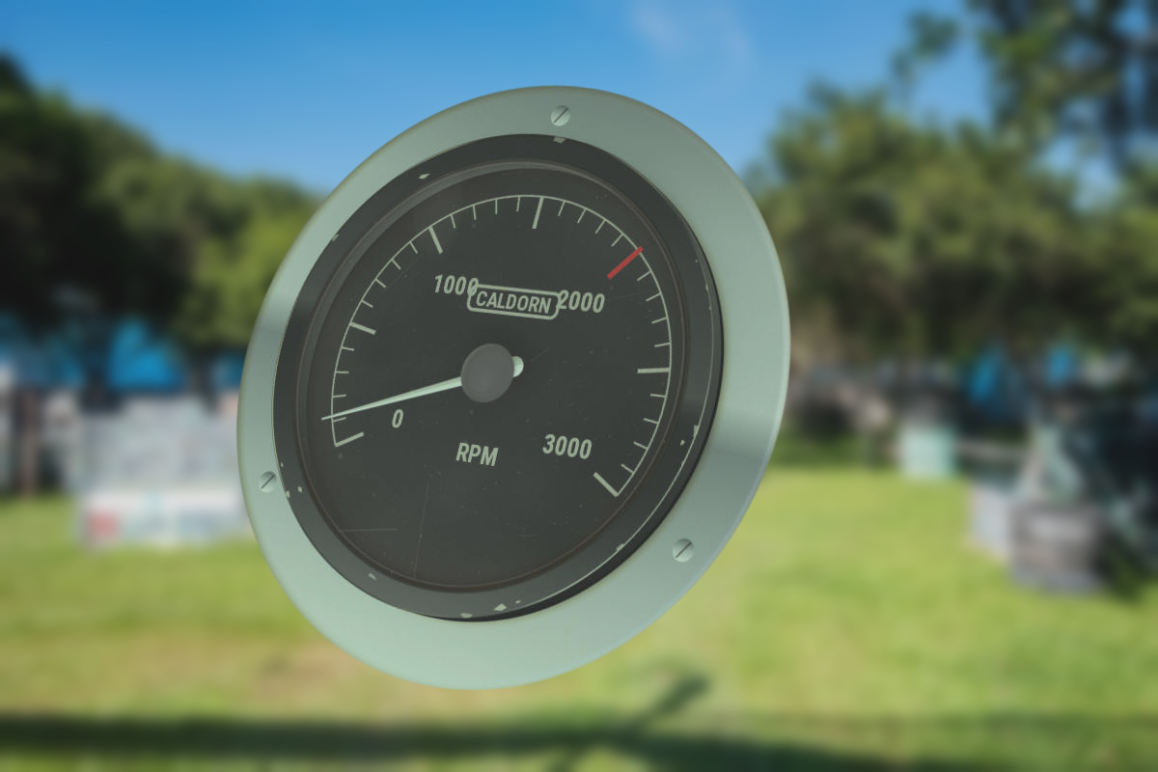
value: 100rpm
